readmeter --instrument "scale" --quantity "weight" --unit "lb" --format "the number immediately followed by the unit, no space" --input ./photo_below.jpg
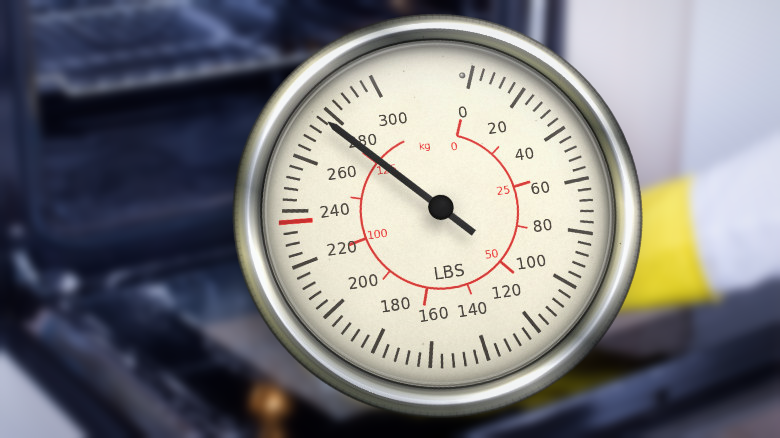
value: 276lb
